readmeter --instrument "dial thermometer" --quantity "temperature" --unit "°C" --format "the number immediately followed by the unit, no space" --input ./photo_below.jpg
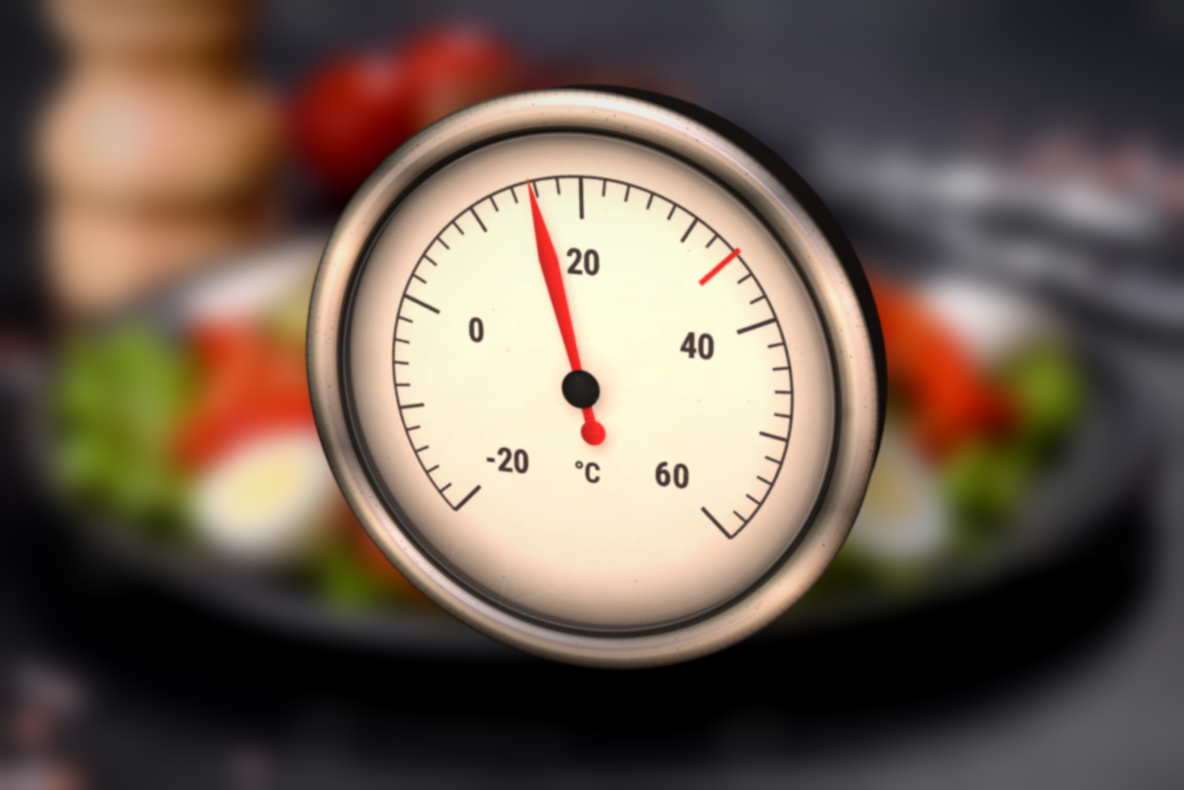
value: 16°C
